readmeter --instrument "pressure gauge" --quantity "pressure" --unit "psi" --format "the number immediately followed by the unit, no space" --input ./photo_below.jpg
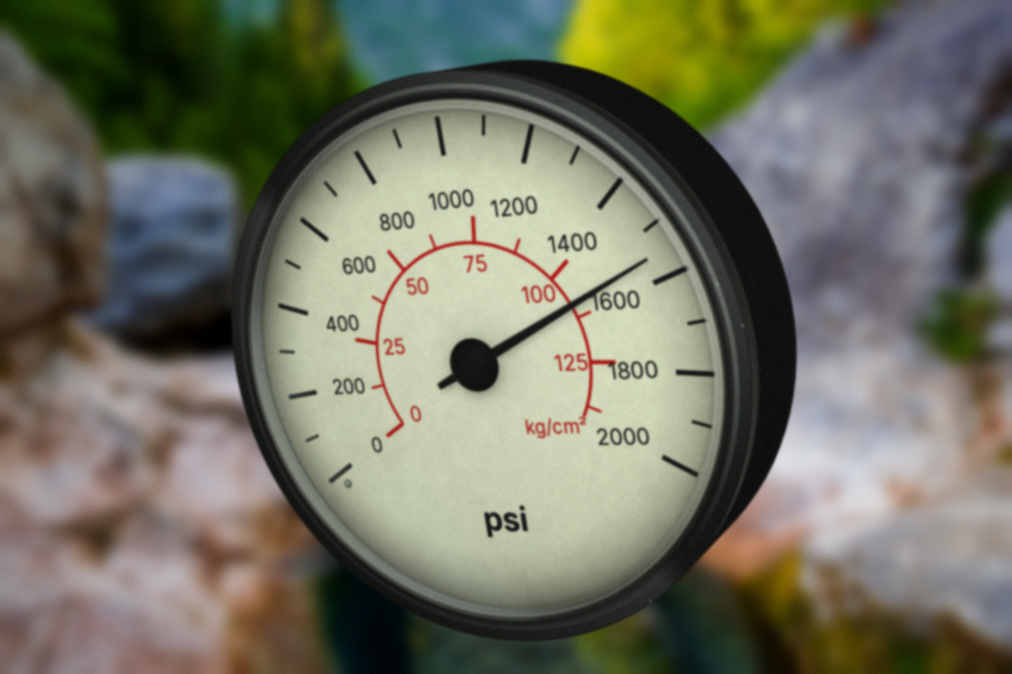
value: 1550psi
